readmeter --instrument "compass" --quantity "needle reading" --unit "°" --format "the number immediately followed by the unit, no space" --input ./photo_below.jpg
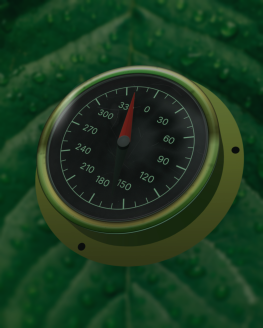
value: 340°
